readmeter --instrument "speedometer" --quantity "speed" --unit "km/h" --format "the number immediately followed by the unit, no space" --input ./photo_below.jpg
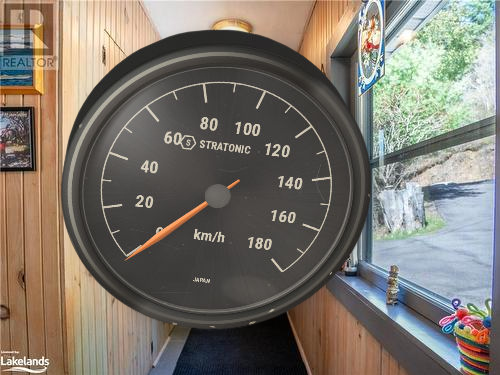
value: 0km/h
